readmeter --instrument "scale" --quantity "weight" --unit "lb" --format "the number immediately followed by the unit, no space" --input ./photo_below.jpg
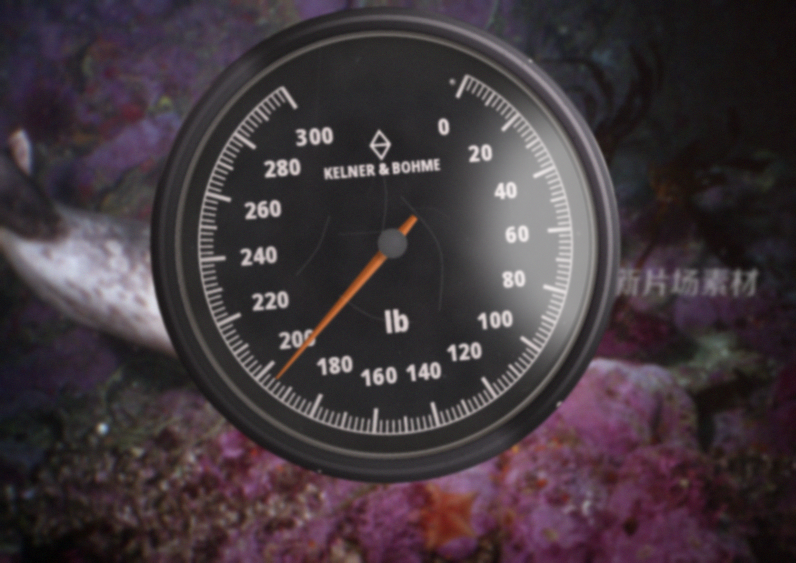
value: 196lb
